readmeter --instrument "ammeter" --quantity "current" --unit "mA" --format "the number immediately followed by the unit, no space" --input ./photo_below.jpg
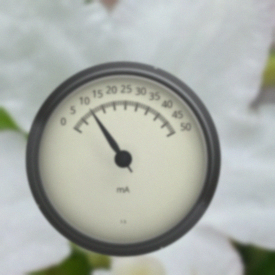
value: 10mA
